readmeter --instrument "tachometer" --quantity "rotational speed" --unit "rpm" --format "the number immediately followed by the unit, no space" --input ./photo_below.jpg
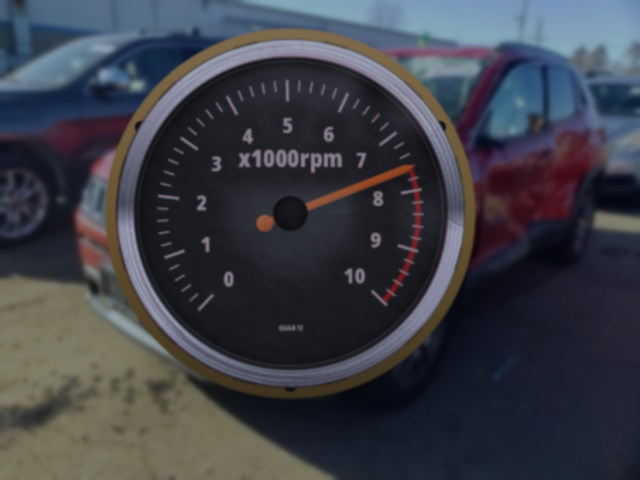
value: 7600rpm
